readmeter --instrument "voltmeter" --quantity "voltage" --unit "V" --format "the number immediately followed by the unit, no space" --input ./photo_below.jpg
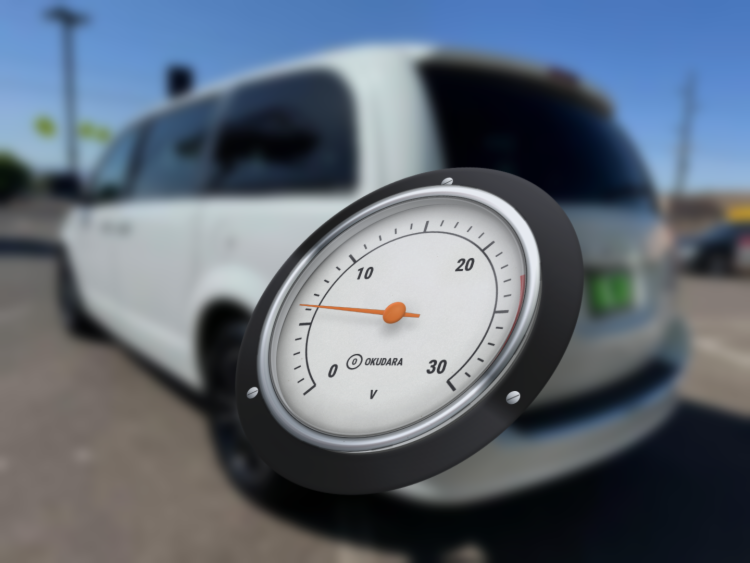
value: 6V
